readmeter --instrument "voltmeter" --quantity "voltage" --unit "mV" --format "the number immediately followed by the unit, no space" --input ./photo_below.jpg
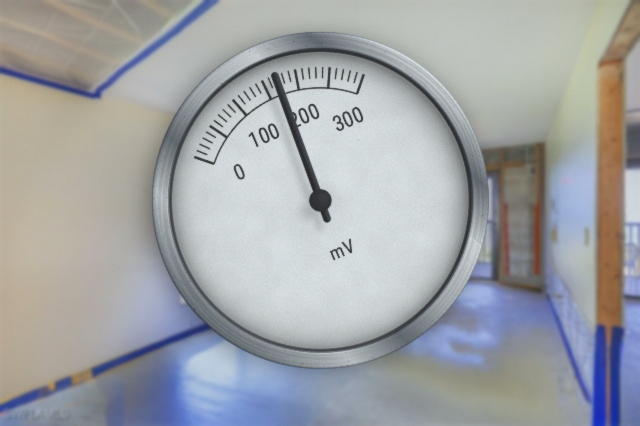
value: 170mV
